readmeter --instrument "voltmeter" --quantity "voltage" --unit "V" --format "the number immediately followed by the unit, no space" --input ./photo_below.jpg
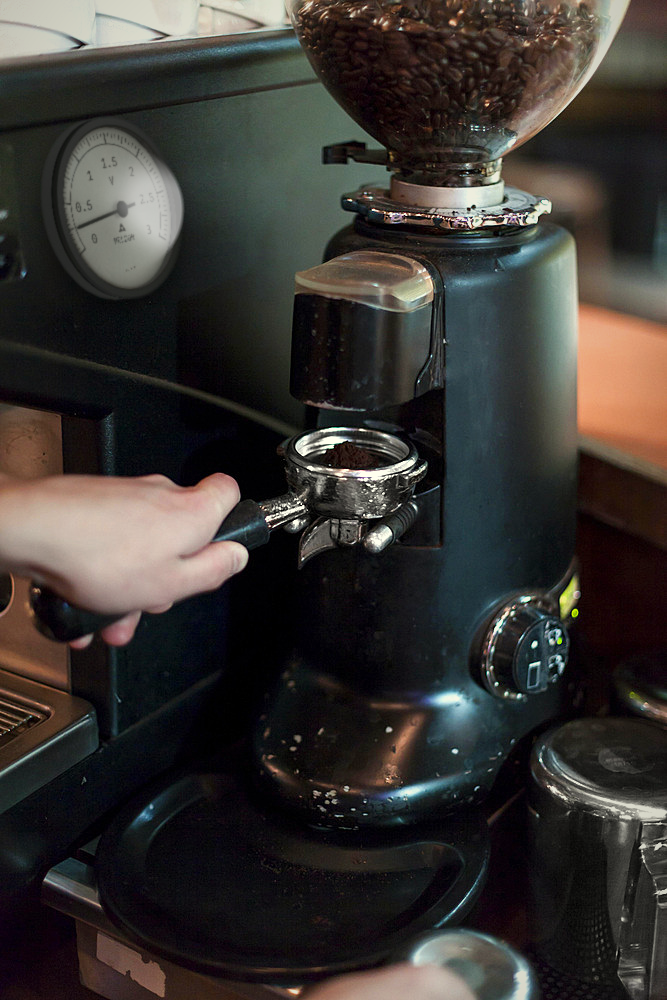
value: 0.25V
